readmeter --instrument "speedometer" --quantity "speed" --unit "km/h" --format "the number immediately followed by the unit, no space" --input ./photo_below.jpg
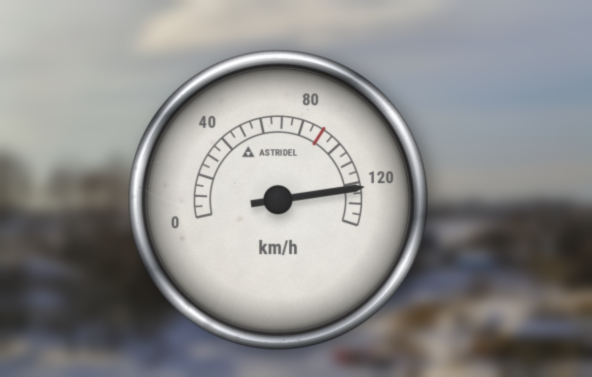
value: 122.5km/h
